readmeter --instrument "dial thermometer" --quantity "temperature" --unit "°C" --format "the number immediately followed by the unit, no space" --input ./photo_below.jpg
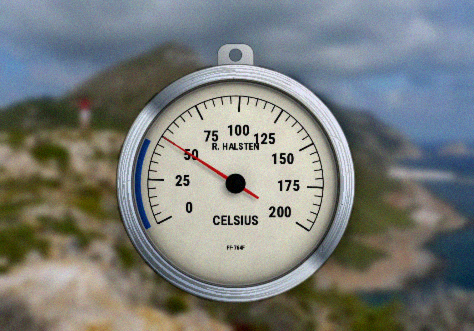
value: 50°C
